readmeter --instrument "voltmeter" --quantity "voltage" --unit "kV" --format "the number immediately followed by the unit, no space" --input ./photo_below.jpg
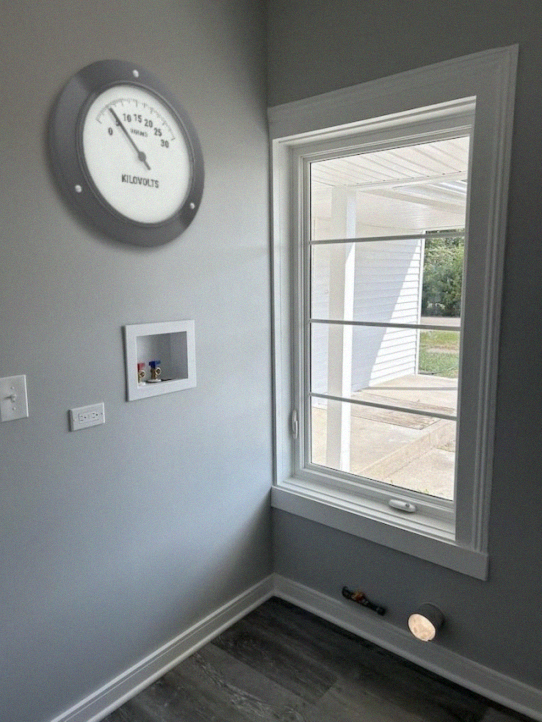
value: 5kV
